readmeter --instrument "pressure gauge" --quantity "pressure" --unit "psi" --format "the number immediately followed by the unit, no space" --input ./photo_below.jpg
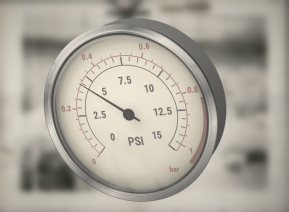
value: 4.5psi
